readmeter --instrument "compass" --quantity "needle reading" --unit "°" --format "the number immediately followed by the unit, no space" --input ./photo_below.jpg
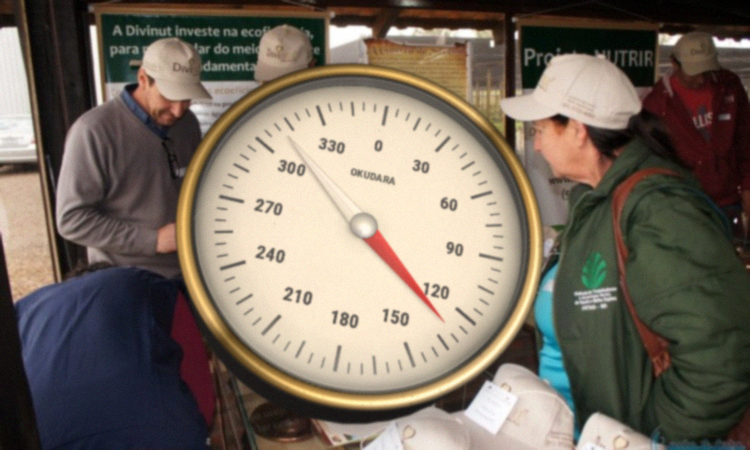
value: 130°
